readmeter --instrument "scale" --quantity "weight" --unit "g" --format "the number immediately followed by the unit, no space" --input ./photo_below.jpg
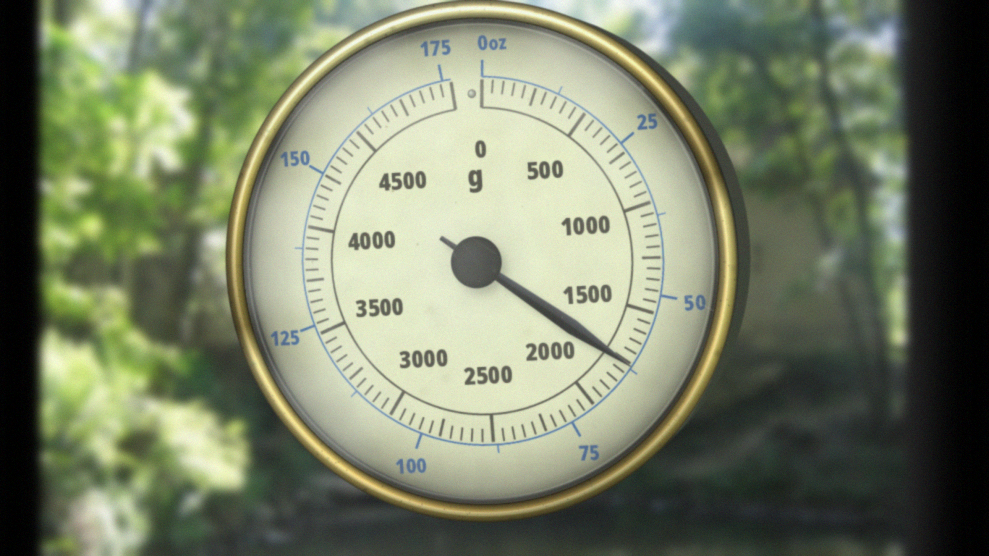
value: 1750g
